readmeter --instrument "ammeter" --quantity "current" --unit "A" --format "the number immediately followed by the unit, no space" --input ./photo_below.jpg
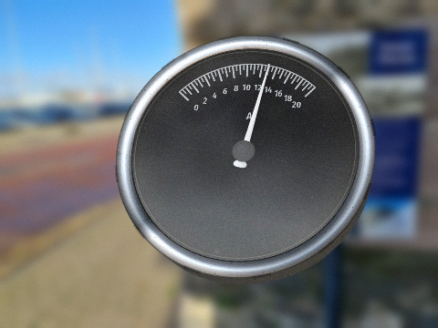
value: 13A
